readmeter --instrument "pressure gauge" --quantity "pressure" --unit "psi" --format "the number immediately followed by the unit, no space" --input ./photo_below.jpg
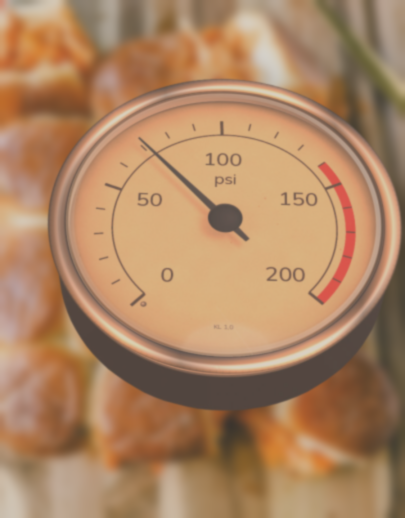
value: 70psi
